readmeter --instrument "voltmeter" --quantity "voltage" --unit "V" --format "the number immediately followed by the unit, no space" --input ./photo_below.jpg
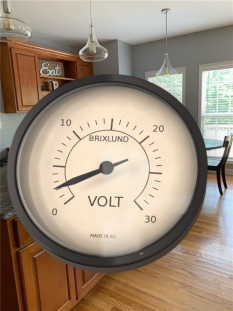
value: 2V
